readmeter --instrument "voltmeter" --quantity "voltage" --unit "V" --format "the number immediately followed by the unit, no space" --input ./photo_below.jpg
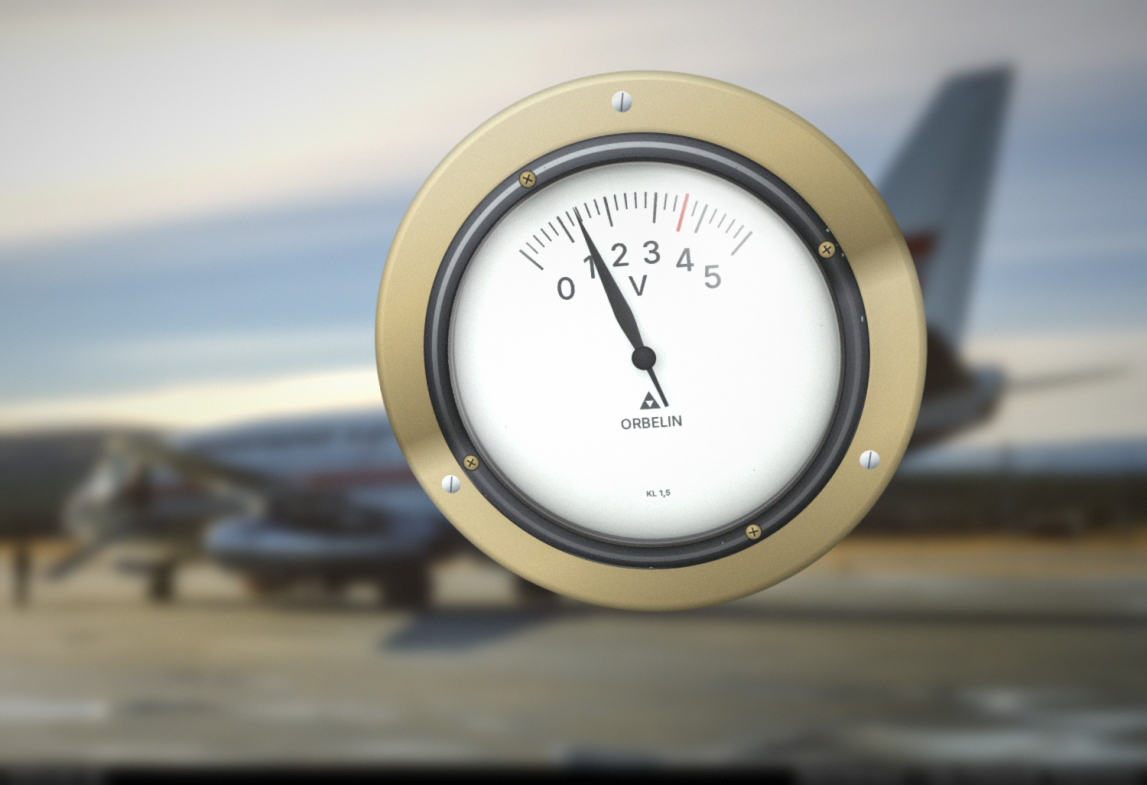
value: 1.4V
